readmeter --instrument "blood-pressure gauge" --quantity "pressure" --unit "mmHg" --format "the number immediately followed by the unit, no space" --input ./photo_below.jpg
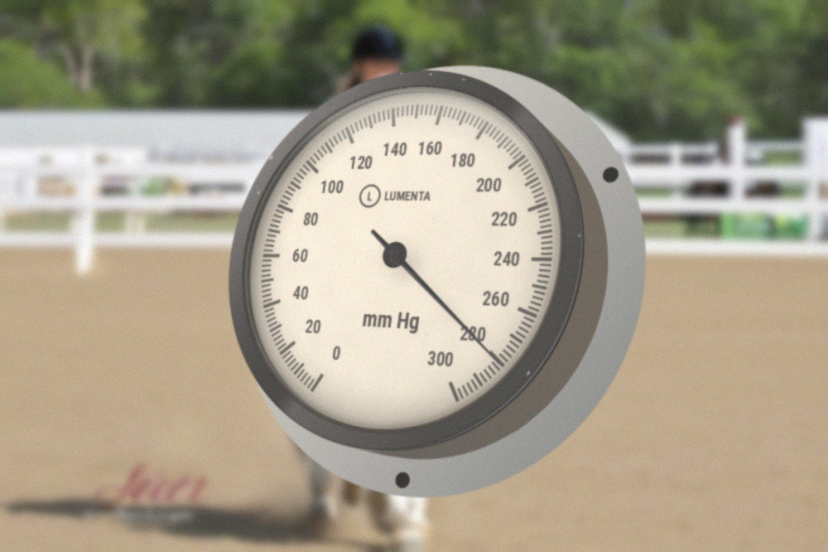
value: 280mmHg
